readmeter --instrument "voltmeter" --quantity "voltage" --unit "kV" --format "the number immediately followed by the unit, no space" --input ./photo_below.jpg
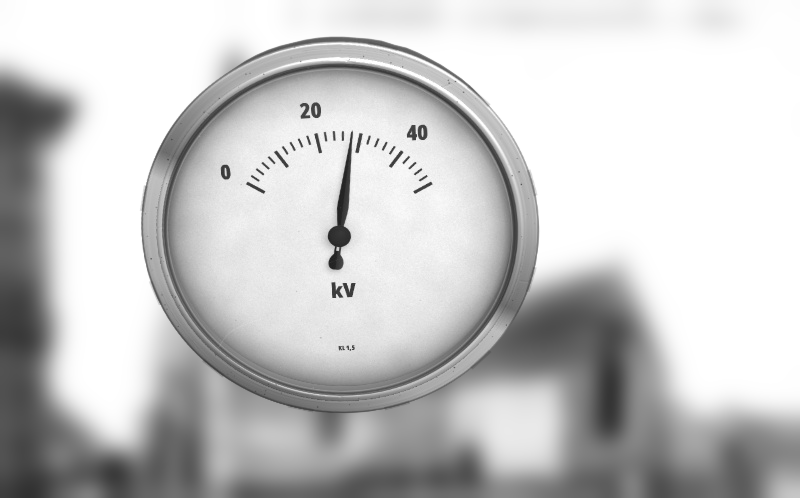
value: 28kV
